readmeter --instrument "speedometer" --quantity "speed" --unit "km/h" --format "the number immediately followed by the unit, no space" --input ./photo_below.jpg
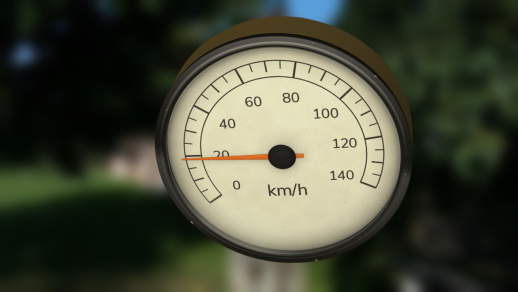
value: 20km/h
